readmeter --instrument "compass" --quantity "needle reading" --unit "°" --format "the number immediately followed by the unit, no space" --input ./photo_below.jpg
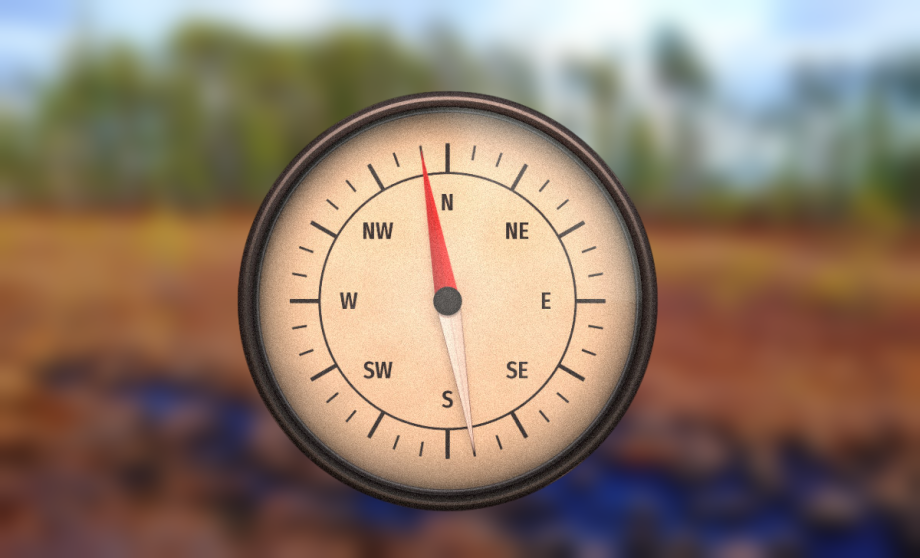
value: 350°
